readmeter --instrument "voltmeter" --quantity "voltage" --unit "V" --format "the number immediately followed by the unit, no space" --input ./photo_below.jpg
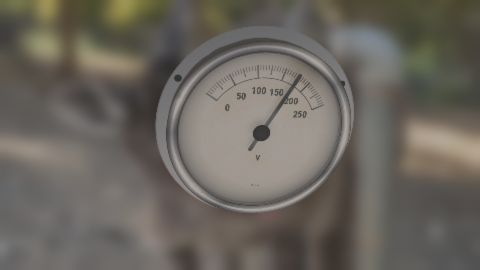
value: 175V
